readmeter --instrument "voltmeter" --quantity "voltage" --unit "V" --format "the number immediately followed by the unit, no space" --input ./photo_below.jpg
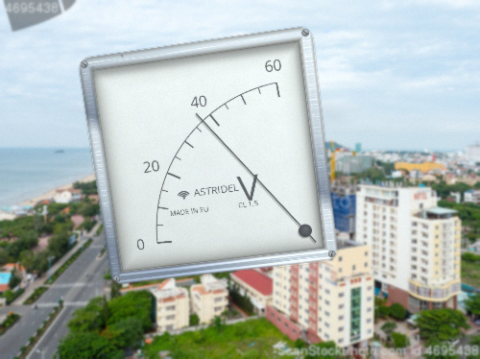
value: 37.5V
